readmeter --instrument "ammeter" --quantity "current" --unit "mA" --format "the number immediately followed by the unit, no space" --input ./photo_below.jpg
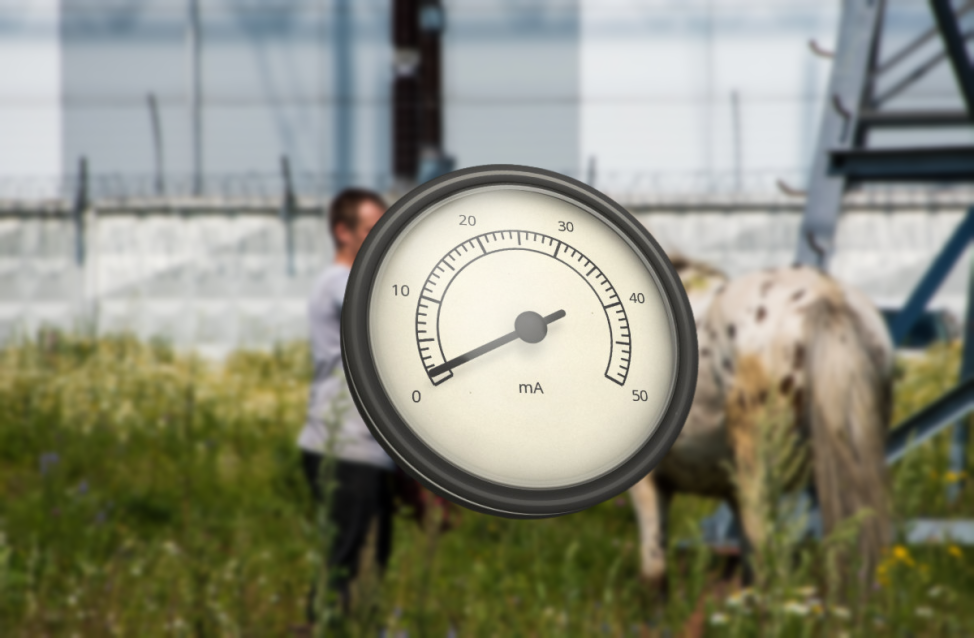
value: 1mA
